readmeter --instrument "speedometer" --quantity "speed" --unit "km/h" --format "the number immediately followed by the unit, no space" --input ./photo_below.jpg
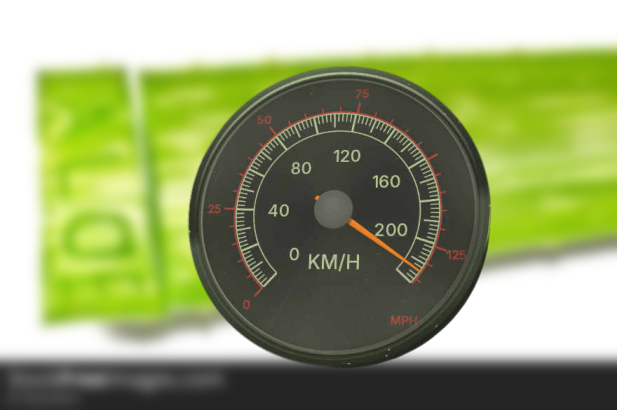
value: 214km/h
